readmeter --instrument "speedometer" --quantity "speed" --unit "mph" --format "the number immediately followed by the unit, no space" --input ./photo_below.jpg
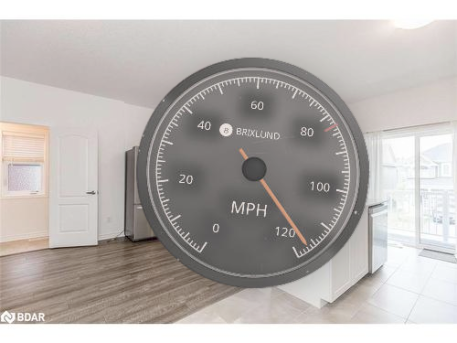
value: 117mph
